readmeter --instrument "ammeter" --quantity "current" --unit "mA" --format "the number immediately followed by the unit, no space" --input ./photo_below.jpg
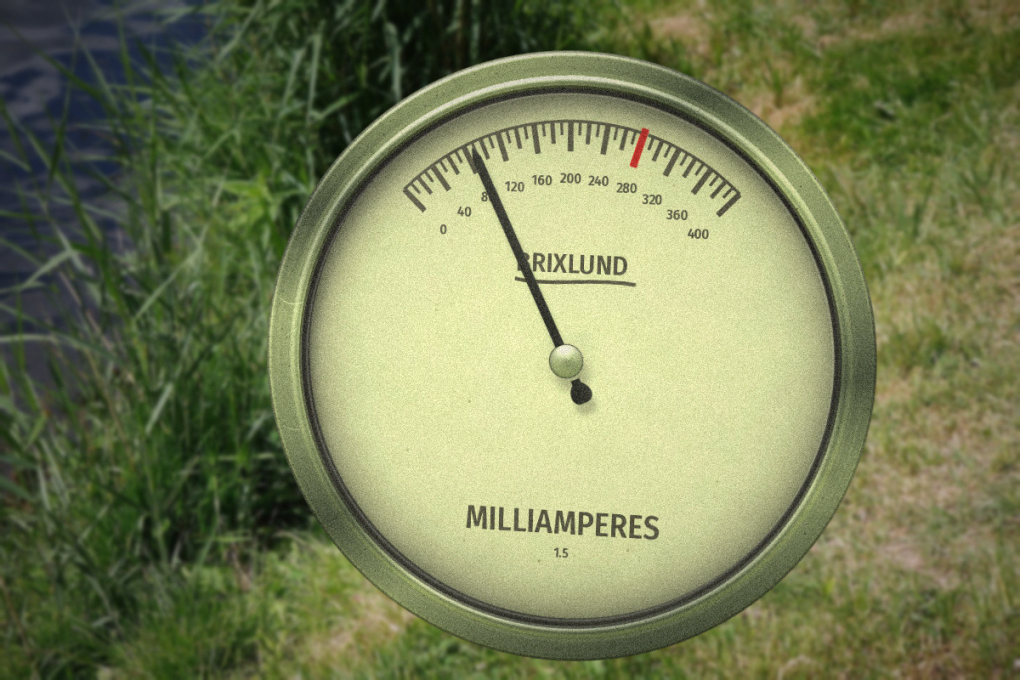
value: 90mA
